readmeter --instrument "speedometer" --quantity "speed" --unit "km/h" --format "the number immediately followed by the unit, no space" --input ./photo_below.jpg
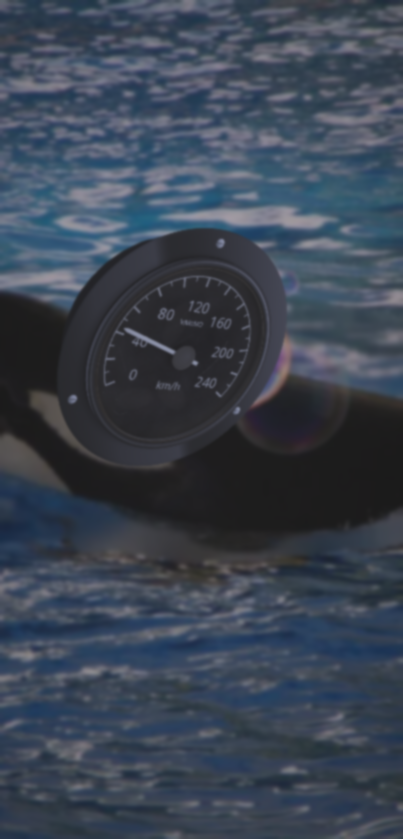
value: 45km/h
